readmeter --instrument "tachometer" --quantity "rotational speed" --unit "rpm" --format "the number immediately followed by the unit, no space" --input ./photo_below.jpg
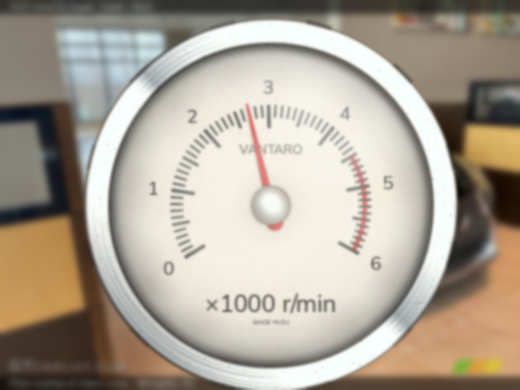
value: 2700rpm
